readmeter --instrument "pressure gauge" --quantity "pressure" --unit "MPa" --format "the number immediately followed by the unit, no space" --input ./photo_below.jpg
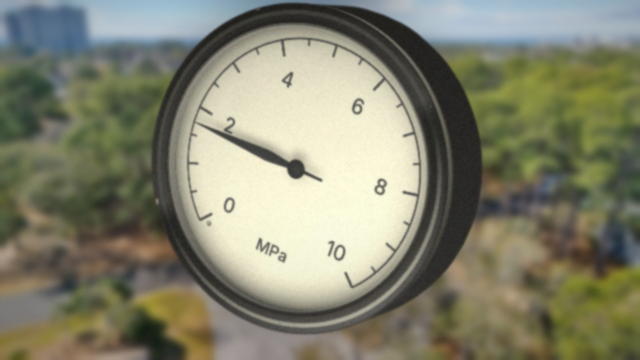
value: 1.75MPa
